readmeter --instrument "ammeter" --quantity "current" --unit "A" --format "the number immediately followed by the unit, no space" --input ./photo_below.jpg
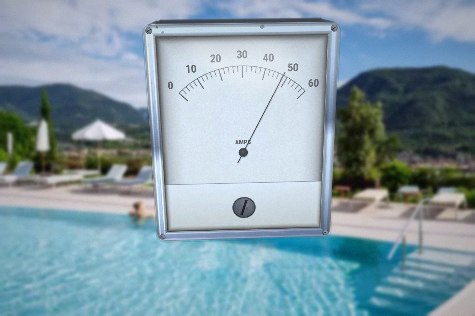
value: 48A
